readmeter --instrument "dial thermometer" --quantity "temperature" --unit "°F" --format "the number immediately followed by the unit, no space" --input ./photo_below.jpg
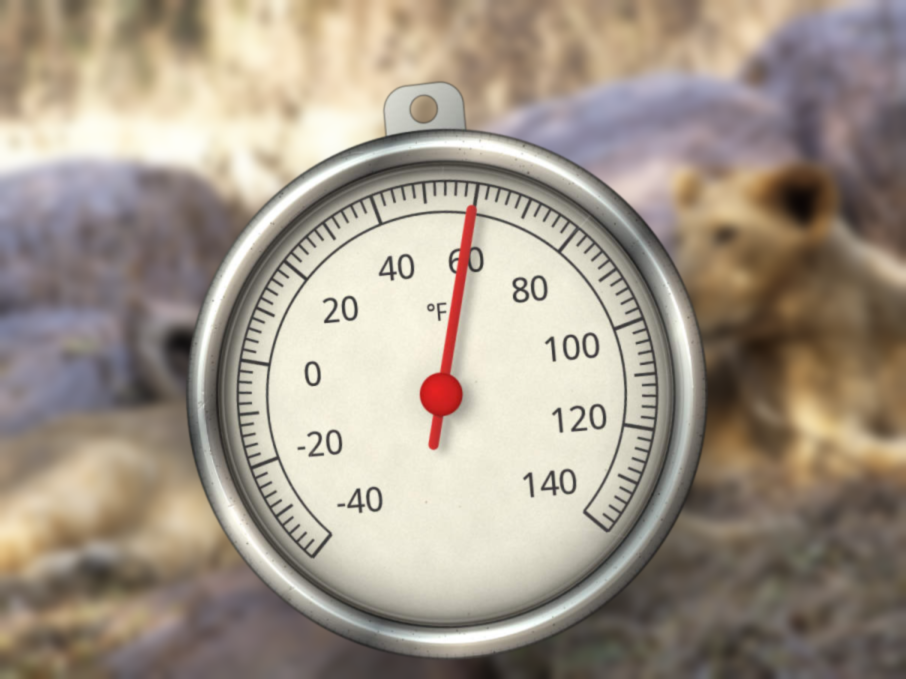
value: 60°F
